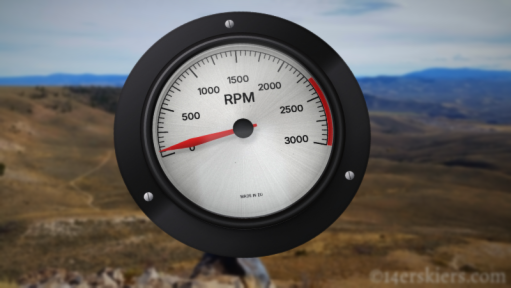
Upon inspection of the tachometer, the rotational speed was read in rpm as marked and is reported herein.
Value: 50 rpm
